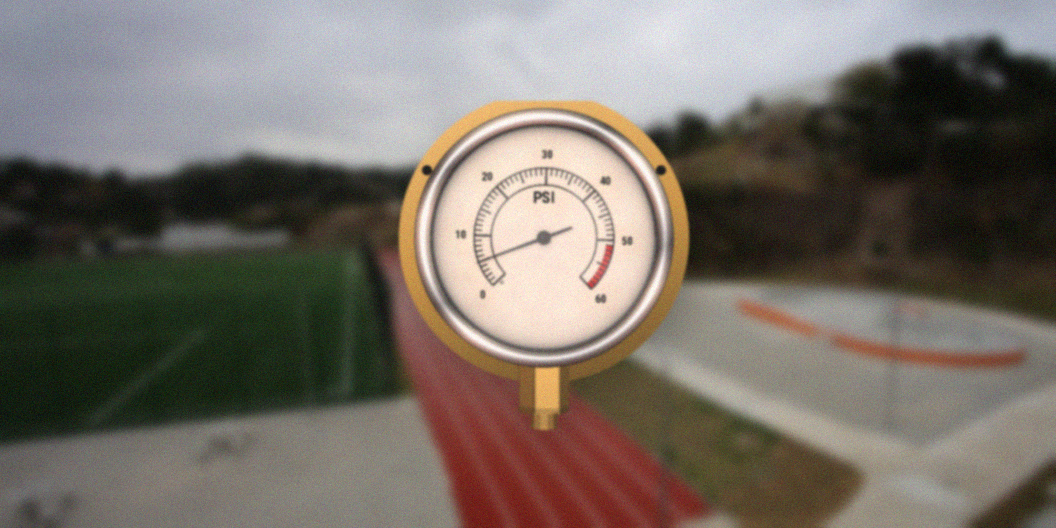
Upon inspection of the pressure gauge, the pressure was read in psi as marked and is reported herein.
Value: 5 psi
